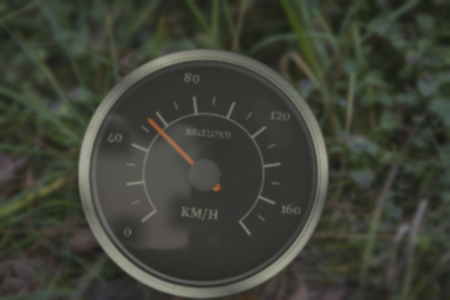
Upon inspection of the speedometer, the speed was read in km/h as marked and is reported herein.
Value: 55 km/h
